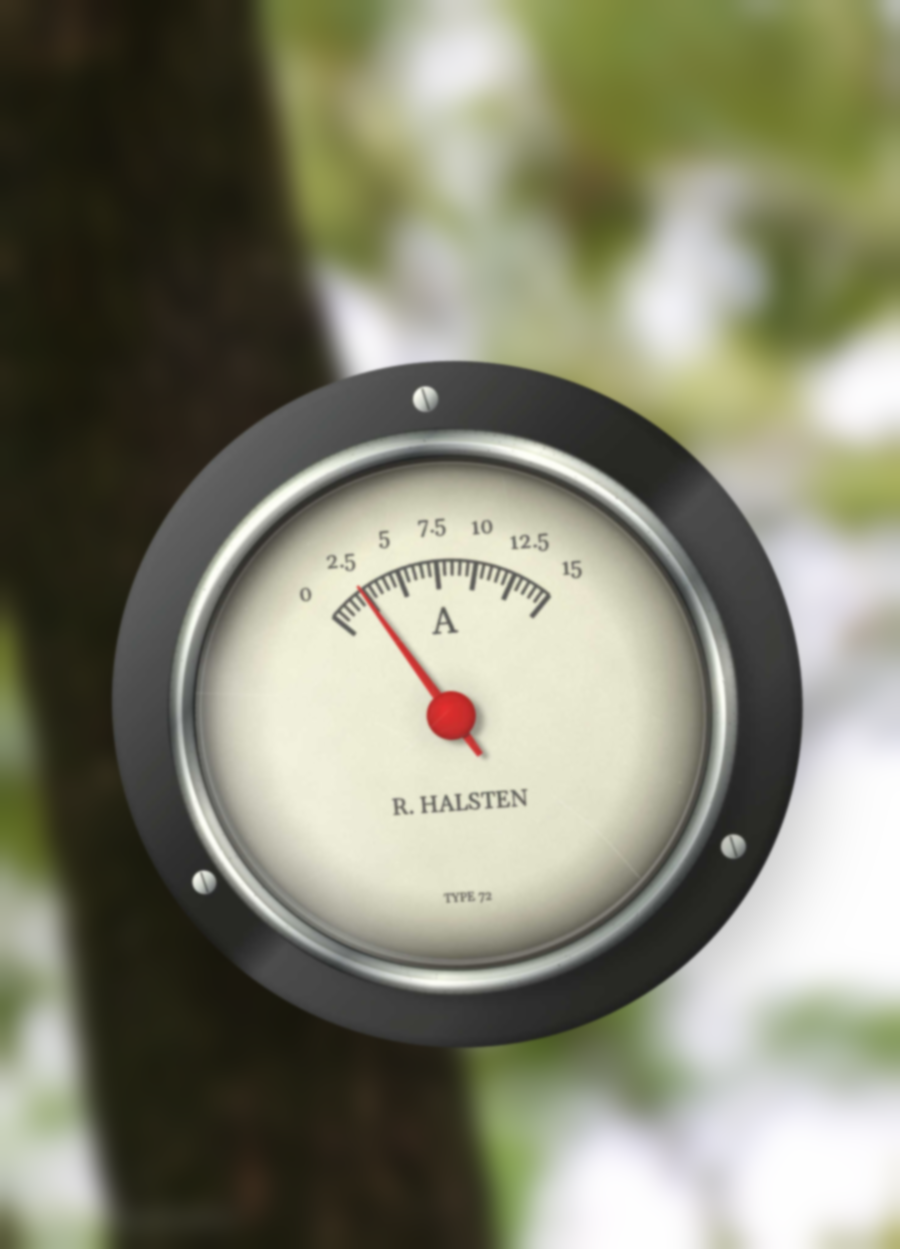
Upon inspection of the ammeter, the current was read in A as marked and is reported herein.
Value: 2.5 A
